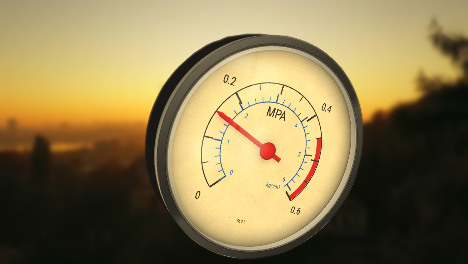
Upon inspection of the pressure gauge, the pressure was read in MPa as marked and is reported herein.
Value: 0.15 MPa
